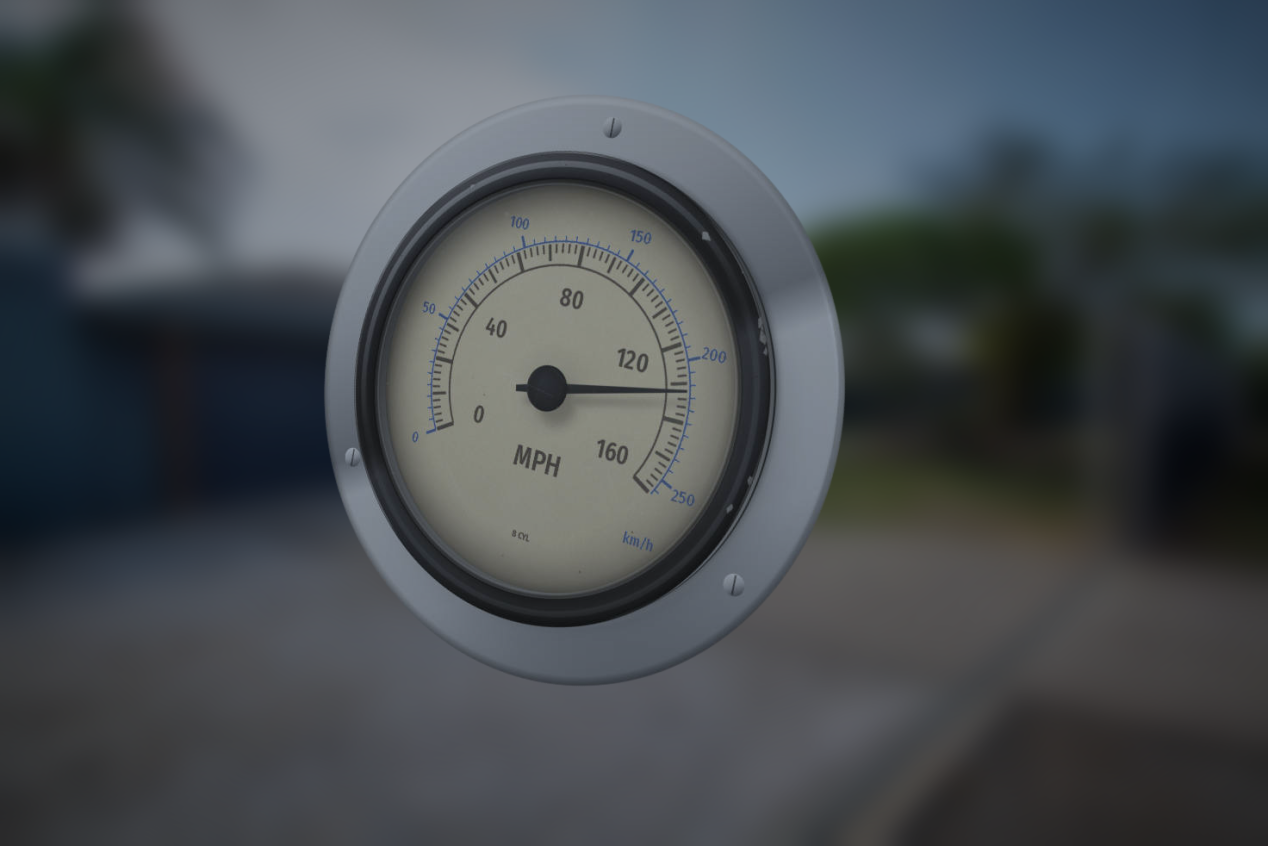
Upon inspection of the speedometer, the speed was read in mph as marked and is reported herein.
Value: 132 mph
